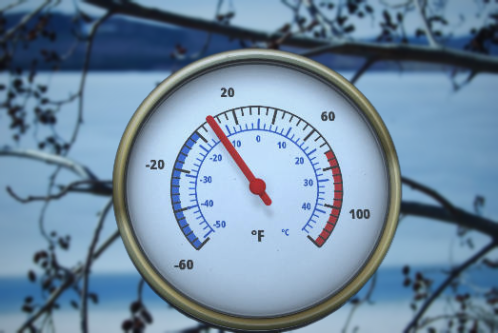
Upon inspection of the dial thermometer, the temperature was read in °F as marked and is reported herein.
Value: 8 °F
